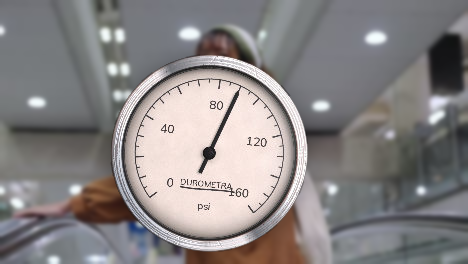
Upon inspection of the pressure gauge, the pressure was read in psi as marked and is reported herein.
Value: 90 psi
